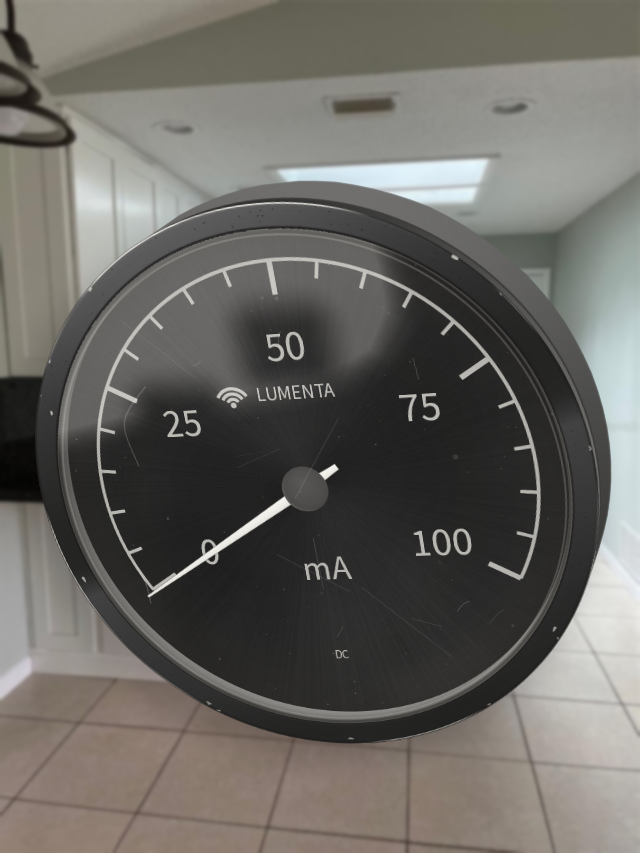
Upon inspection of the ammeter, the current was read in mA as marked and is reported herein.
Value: 0 mA
